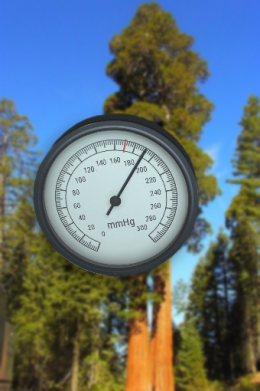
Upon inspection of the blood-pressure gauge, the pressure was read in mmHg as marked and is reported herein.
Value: 190 mmHg
